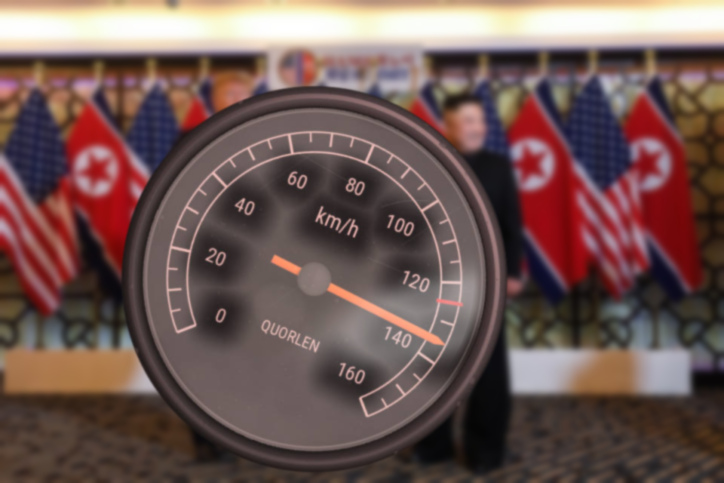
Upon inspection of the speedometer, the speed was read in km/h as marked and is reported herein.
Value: 135 km/h
